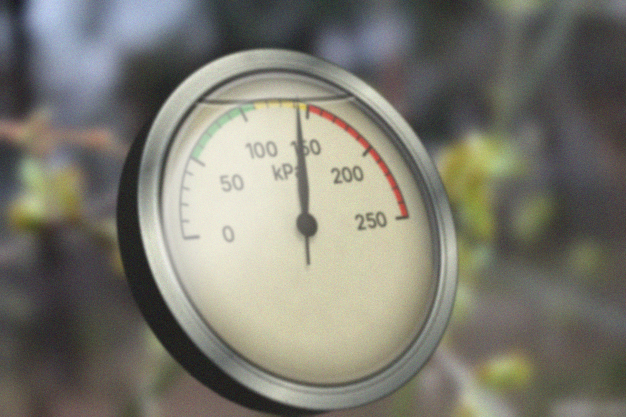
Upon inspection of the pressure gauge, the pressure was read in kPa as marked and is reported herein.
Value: 140 kPa
